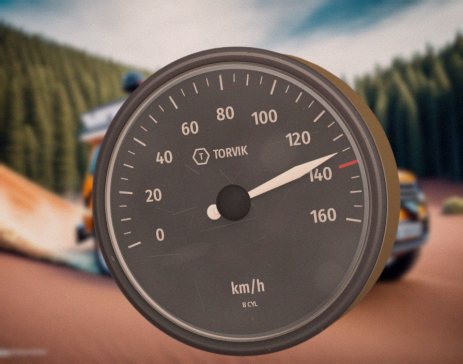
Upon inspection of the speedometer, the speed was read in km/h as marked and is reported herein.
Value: 135 km/h
